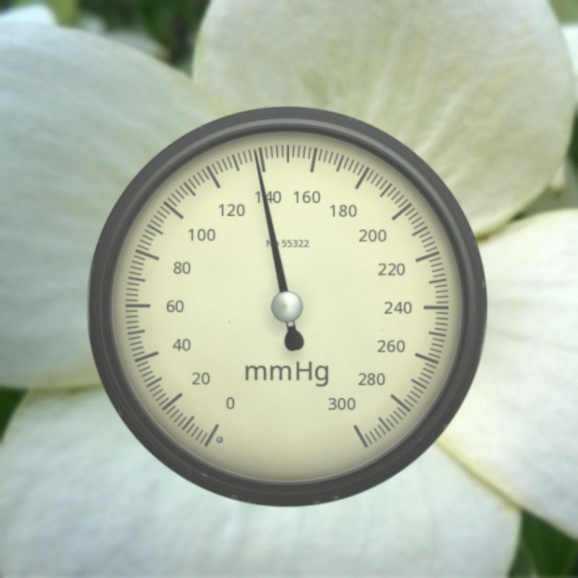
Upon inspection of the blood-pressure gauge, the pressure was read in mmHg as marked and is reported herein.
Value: 138 mmHg
